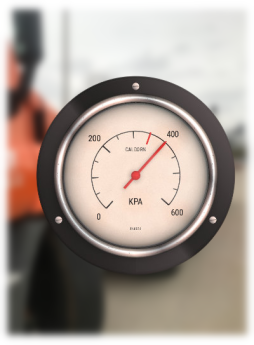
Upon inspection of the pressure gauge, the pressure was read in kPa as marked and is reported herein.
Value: 400 kPa
